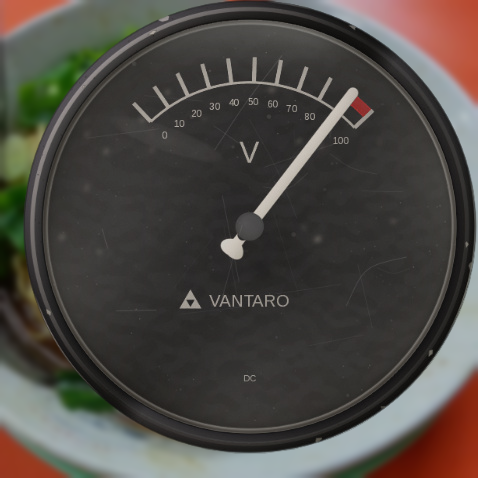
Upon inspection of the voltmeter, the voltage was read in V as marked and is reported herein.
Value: 90 V
